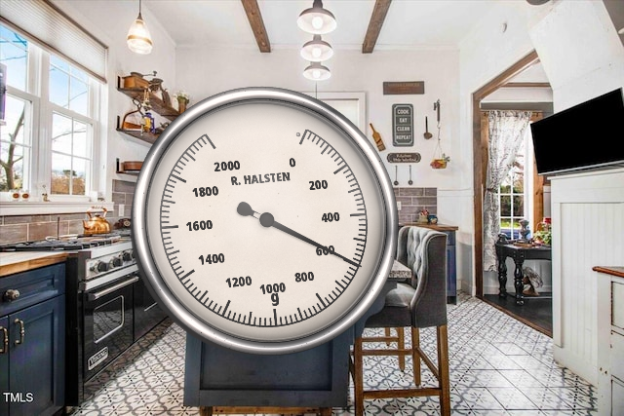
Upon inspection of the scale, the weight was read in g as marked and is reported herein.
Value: 600 g
